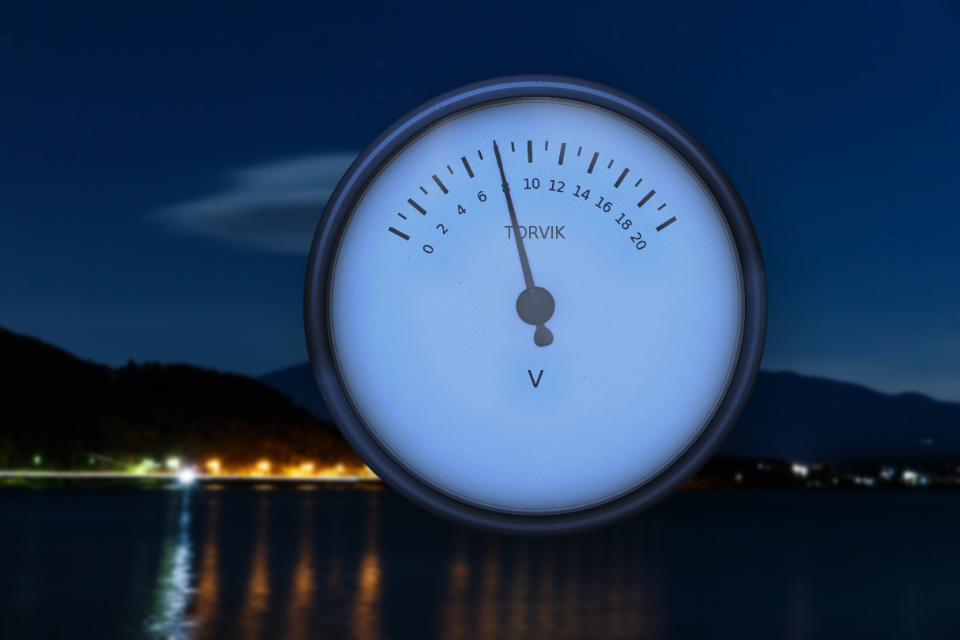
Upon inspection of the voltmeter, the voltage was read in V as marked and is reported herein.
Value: 8 V
